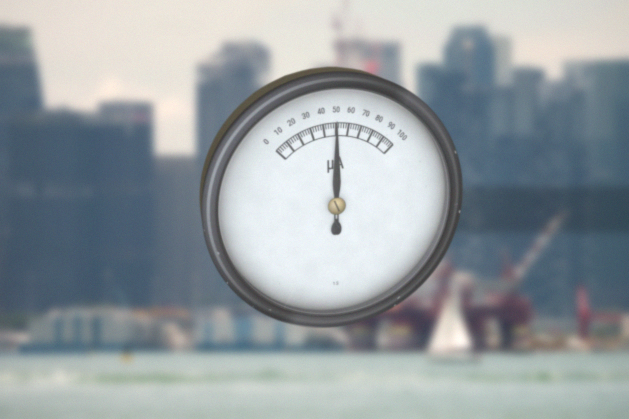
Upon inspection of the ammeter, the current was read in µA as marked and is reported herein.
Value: 50 µA
